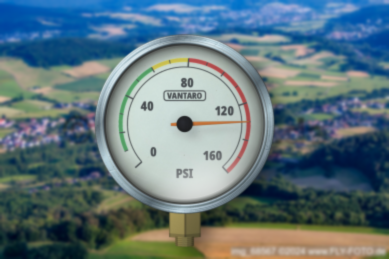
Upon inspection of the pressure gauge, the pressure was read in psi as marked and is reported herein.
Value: 130 psi
